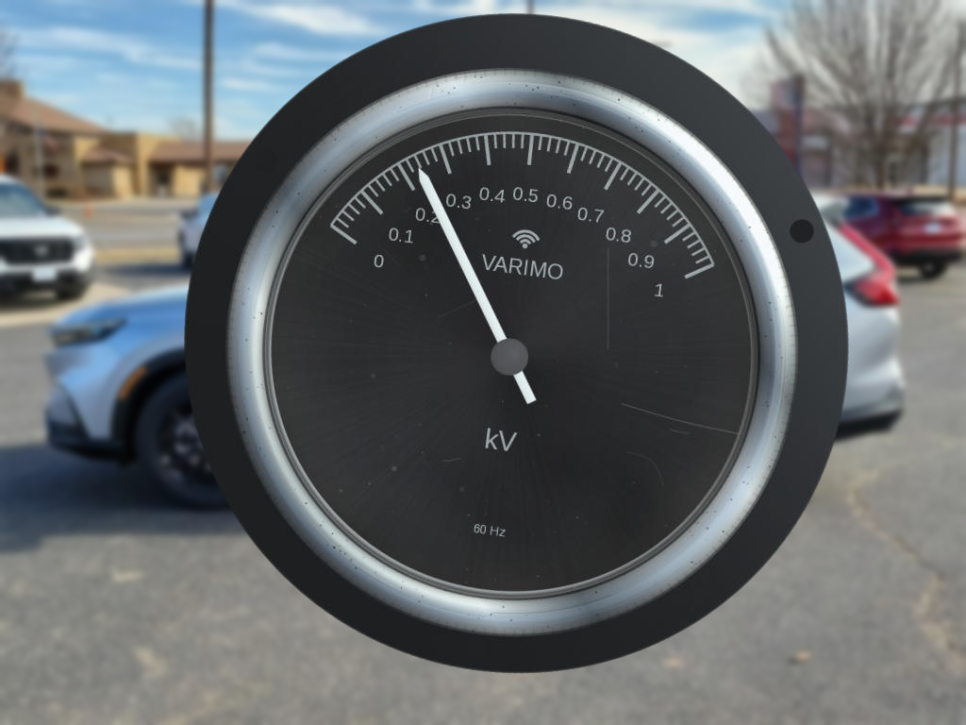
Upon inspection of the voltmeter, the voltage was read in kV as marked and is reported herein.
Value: 0.24 kV
